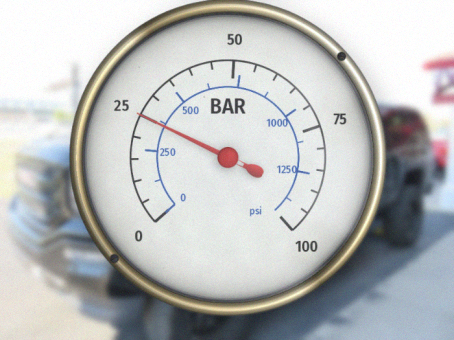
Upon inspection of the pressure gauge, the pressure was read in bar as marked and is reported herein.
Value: 25 bar
